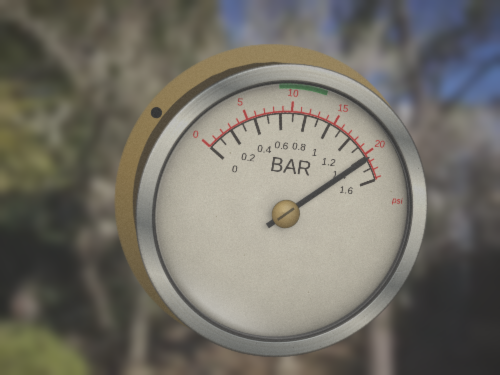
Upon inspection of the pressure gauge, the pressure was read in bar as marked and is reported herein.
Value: 1.4 bar
